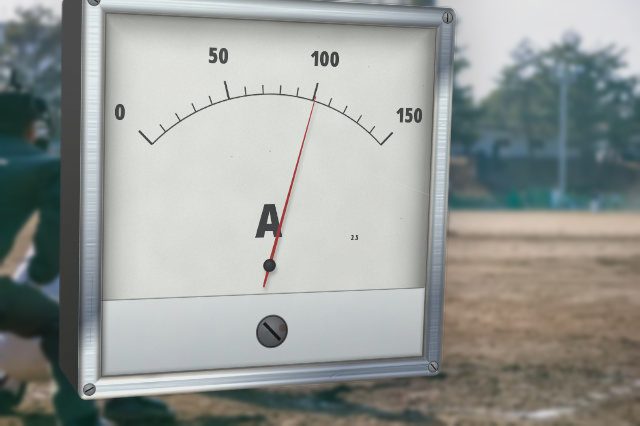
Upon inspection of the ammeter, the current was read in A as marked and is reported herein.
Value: 100 A
